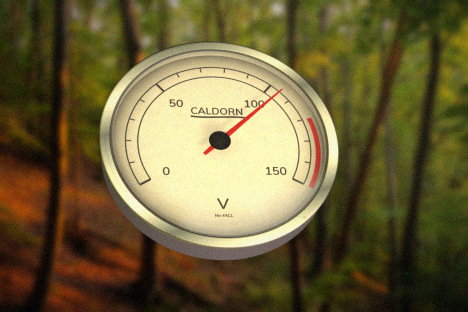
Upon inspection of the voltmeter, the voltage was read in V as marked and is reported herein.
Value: 105 V
